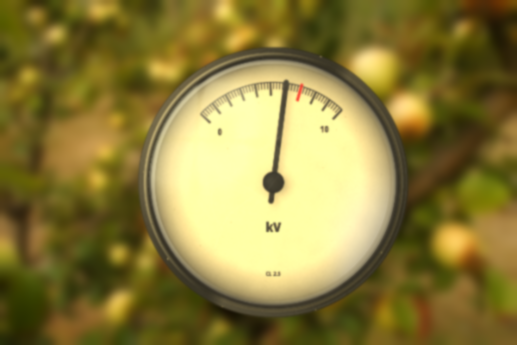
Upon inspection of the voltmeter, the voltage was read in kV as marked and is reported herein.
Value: 6 kV
